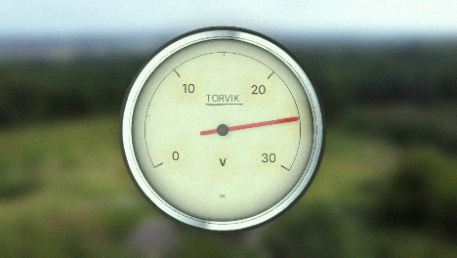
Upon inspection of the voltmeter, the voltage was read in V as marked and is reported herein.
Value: 25 V
